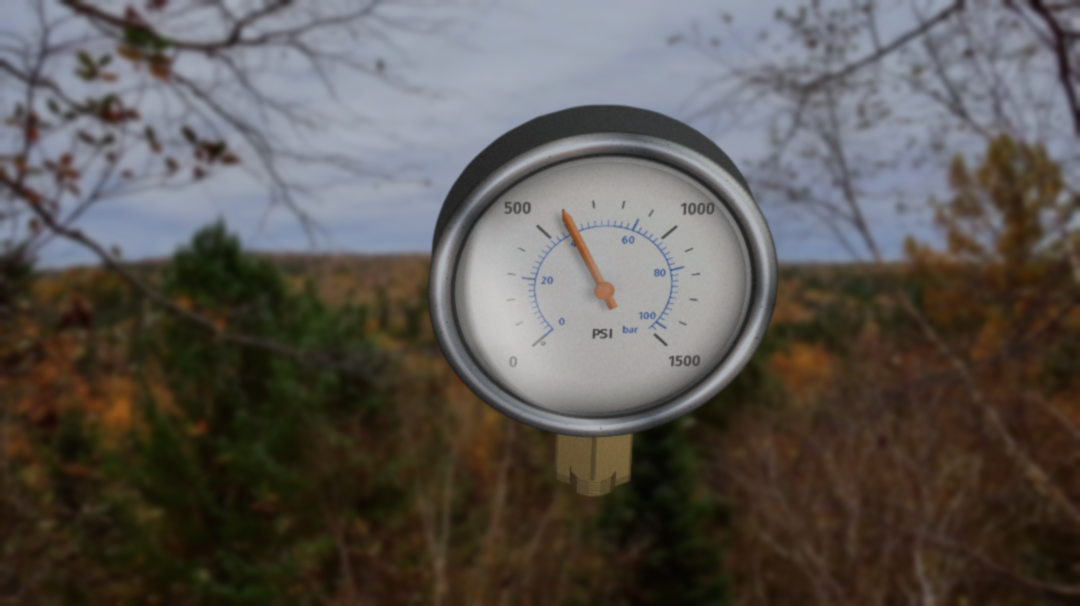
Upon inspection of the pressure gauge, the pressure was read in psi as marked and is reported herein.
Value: 600 psi
